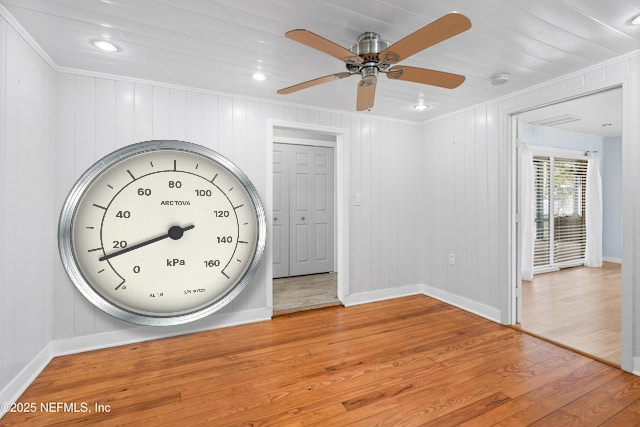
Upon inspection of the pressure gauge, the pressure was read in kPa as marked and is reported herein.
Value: 15 kPa
